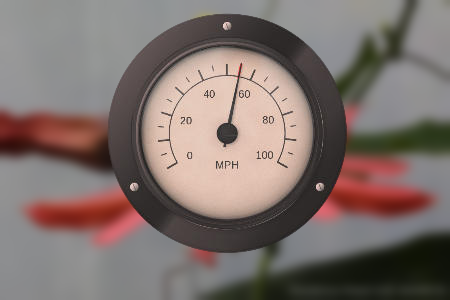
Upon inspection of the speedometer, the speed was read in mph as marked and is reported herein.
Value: 55 mph
